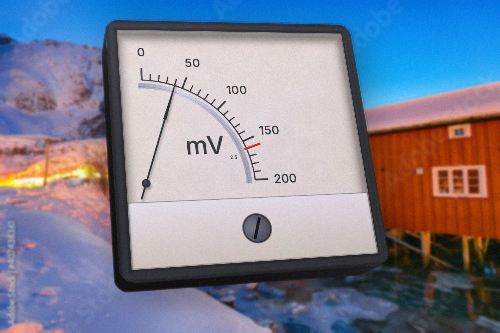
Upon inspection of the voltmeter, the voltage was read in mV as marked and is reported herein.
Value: 40 mV
